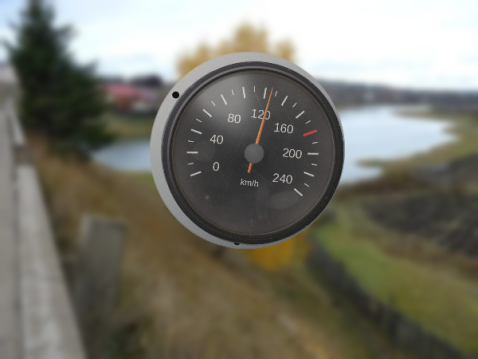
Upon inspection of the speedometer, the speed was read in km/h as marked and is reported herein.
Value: 125 km/h
